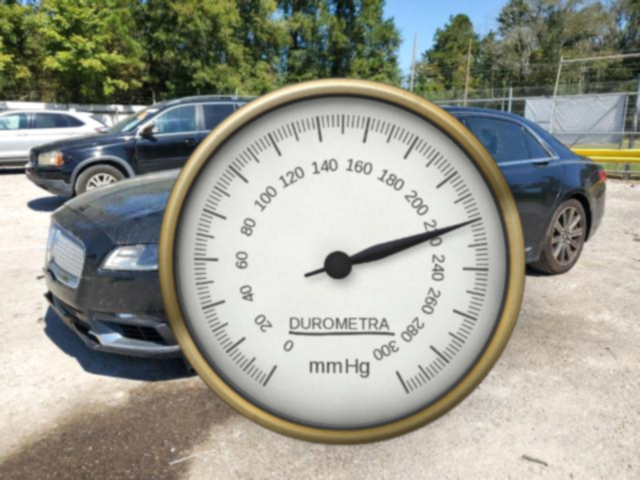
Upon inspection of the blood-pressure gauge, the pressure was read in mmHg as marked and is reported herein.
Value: 220 mmHg
